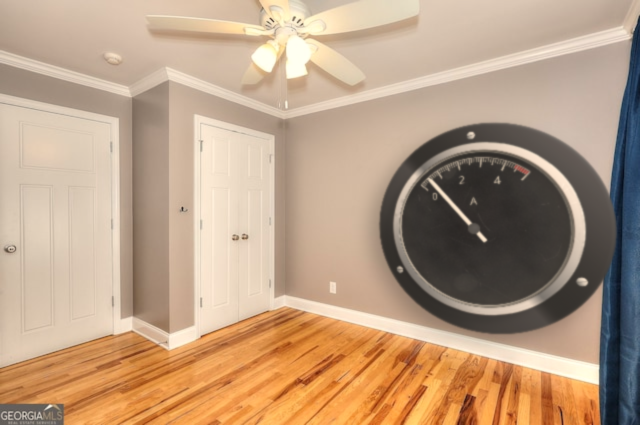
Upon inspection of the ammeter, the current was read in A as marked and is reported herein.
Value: 0.5 A
